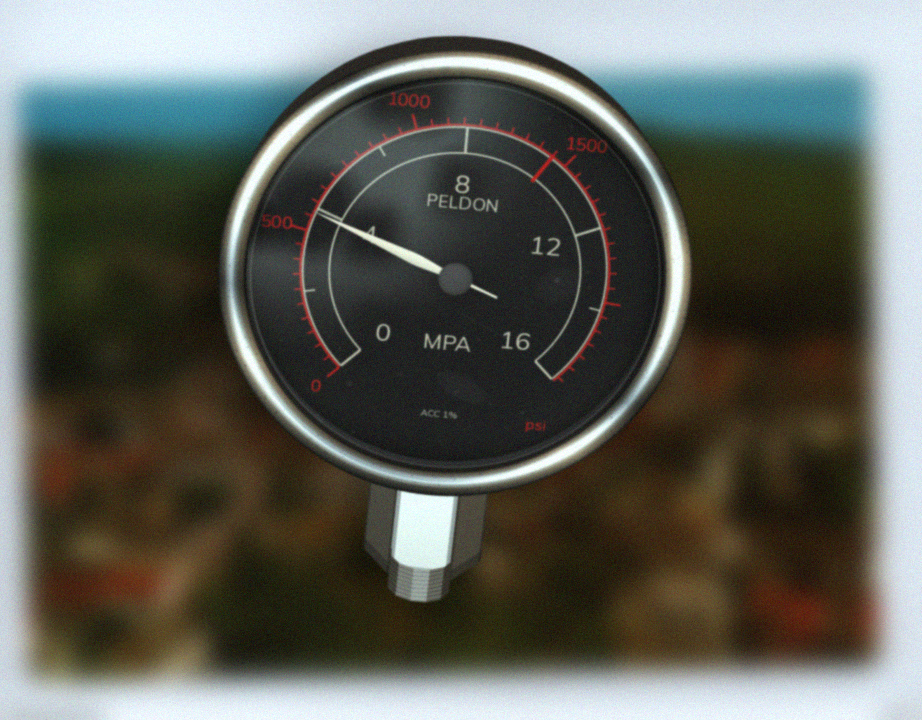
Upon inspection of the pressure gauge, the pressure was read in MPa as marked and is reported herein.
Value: 4 MPa
